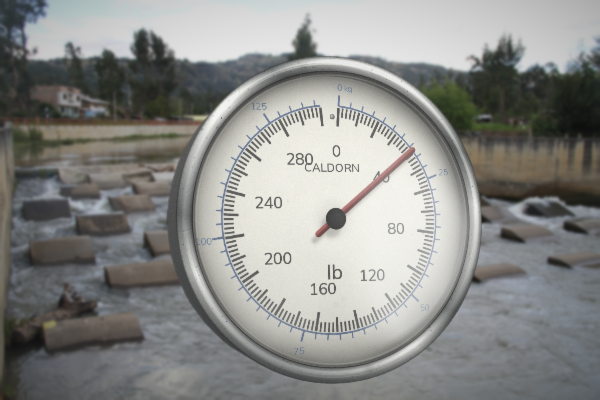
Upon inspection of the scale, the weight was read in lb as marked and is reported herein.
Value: 40 lb
